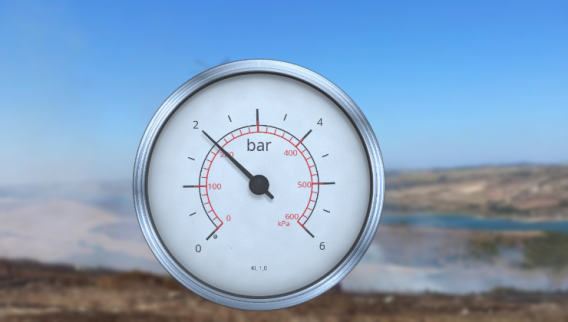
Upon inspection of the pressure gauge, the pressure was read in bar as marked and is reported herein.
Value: 2 bar
